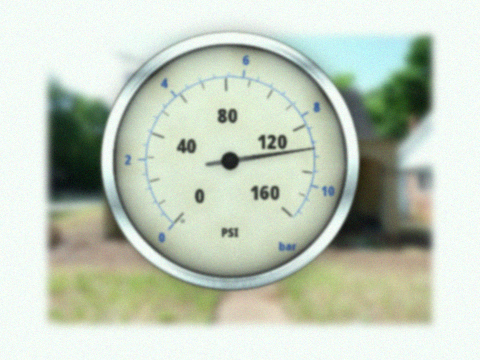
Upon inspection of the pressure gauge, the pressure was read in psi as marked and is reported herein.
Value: 130 psi
